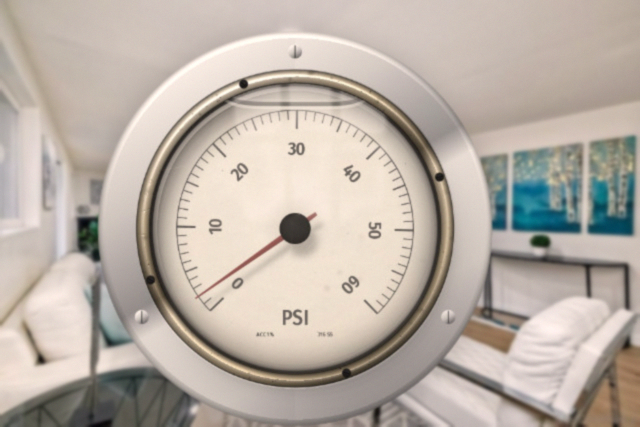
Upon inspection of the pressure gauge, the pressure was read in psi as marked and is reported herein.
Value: 2 psi
